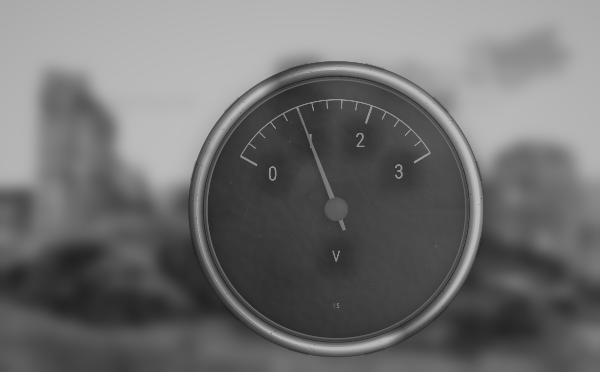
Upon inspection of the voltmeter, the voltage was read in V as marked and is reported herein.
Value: 1 V
